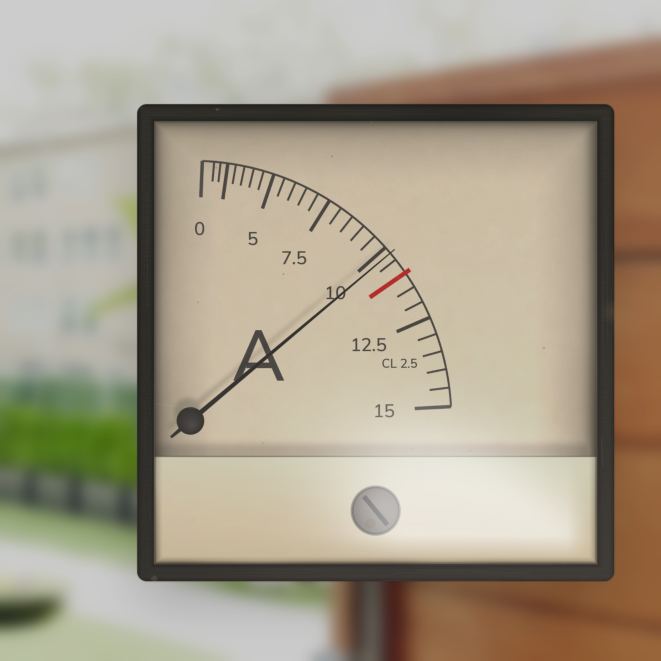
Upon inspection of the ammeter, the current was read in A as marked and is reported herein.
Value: 10.25 A
